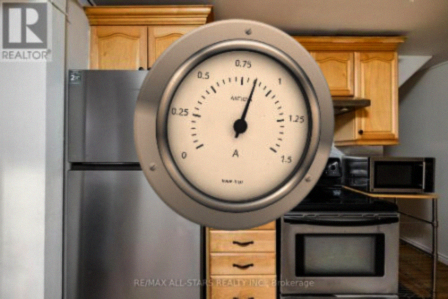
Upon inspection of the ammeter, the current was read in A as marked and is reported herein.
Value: 0.85 A
